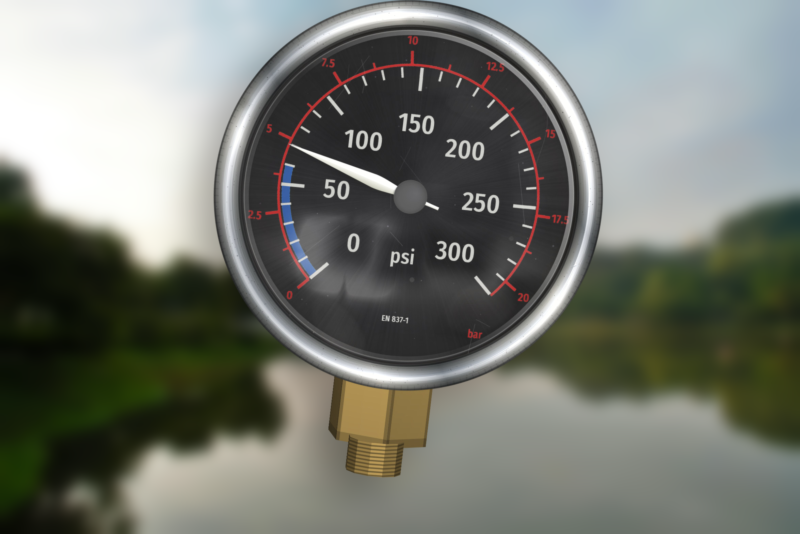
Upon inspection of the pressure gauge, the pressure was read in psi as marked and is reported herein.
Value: 70 psi
